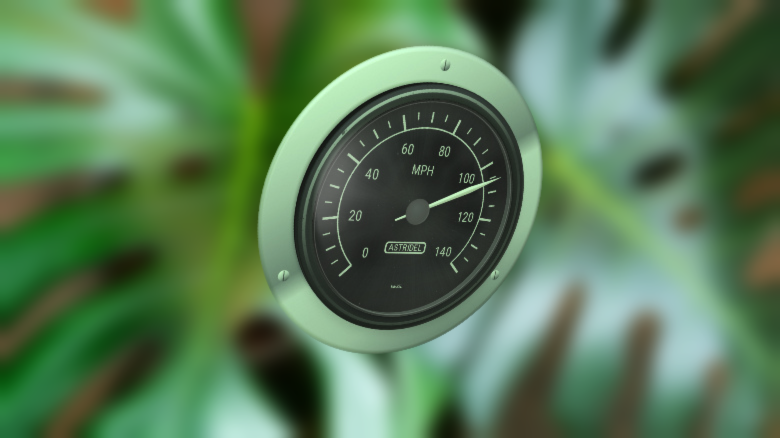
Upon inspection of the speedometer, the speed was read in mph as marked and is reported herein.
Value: 105 mph
